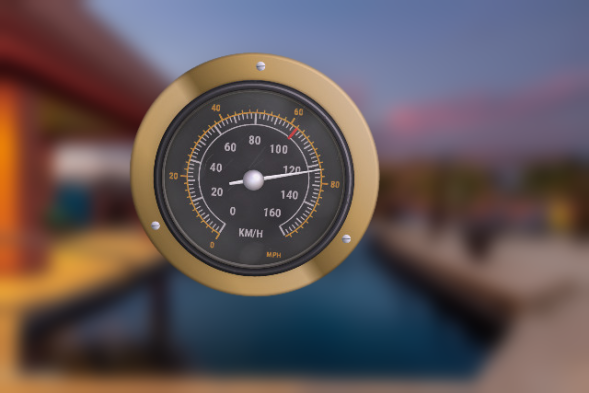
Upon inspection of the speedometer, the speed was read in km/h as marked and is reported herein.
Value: 122 km/h
